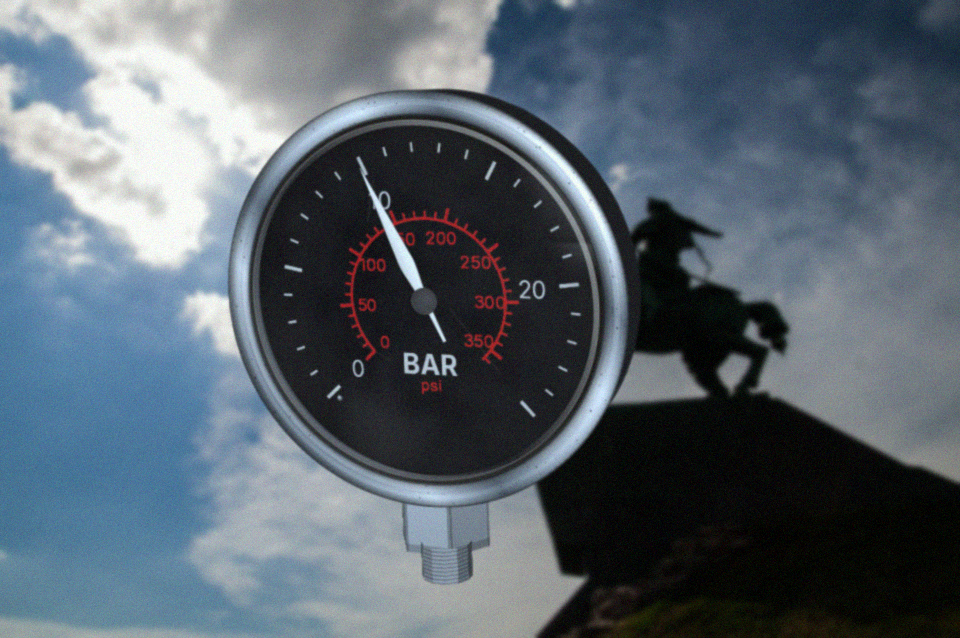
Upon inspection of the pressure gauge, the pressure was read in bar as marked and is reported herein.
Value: 10 bar
